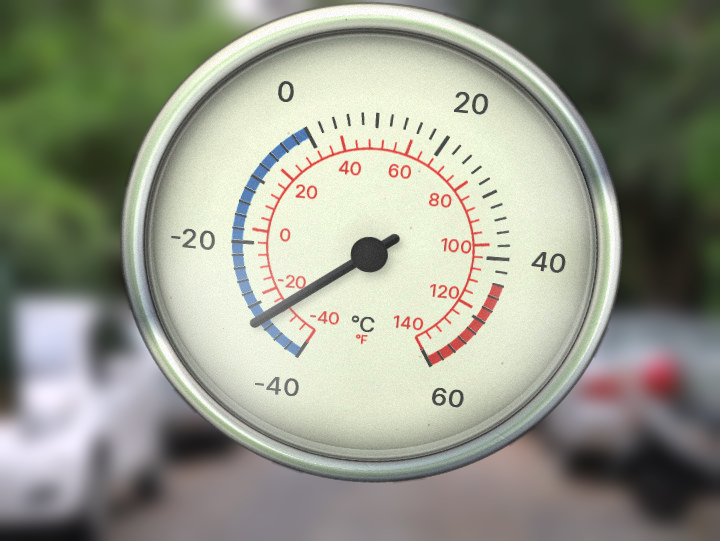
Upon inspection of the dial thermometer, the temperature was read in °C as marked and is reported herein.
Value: -32 °C
